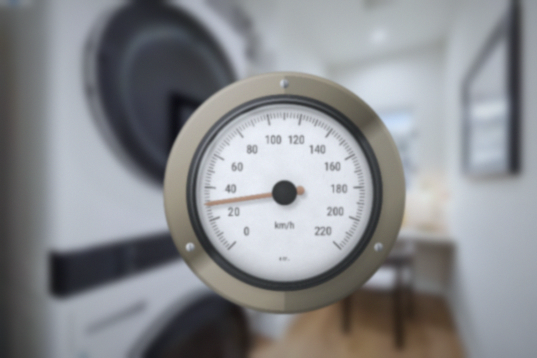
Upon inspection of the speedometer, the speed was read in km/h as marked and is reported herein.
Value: 30 km/h
